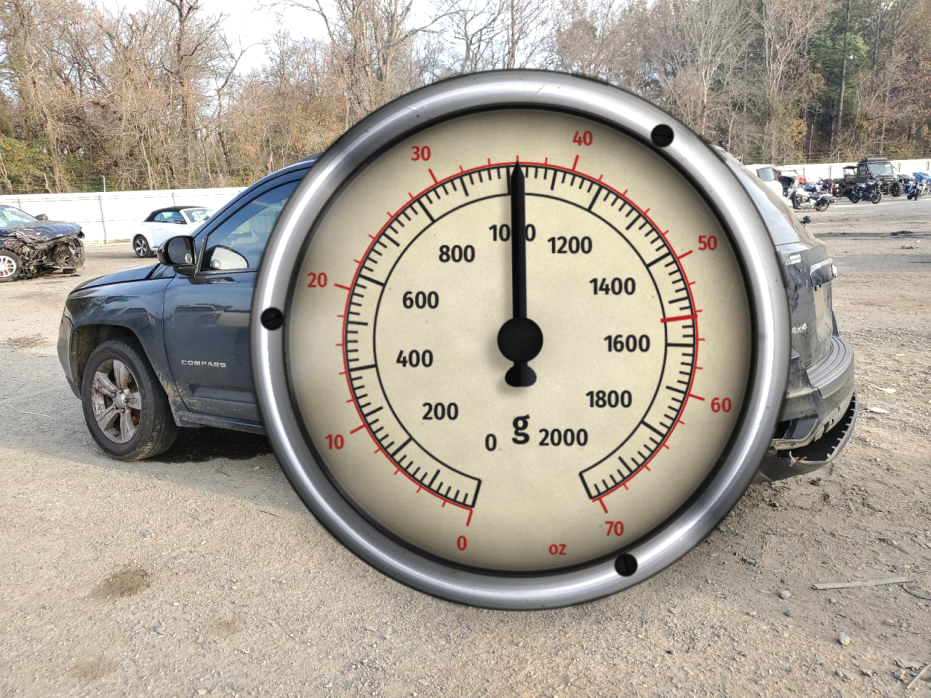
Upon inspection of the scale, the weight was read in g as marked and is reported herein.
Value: 1020 g
